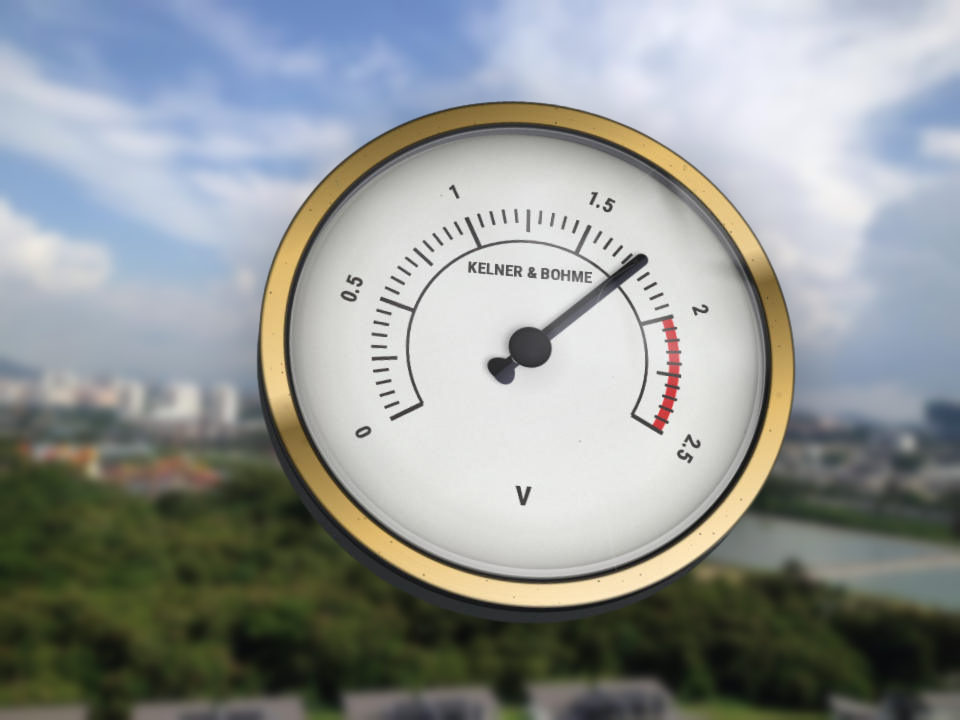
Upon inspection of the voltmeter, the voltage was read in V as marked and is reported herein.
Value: 1.75 V
